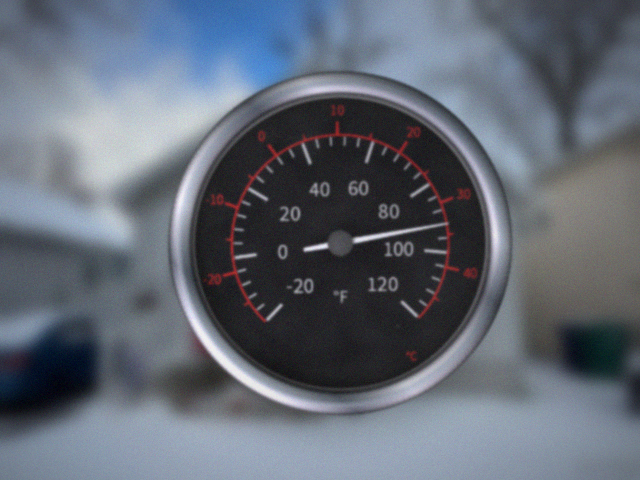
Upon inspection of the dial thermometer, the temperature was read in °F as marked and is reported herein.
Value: 92 °F
